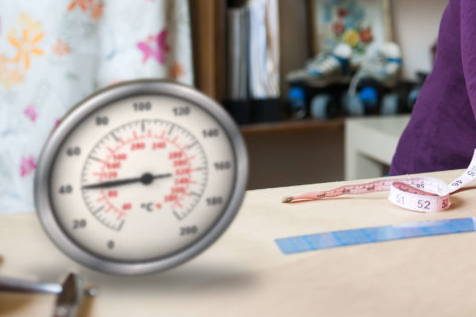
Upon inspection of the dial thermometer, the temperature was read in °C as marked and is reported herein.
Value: 40 °C
